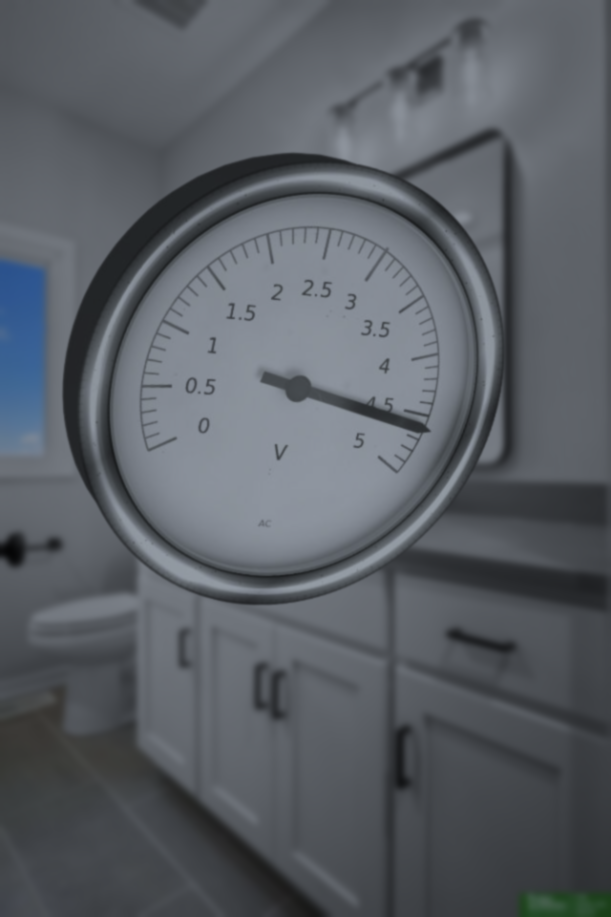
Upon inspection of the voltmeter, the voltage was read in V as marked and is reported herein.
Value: 4.6 V
